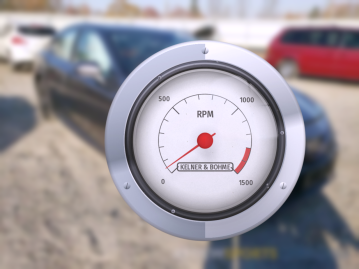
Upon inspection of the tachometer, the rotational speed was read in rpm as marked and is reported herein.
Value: 50 rpm
